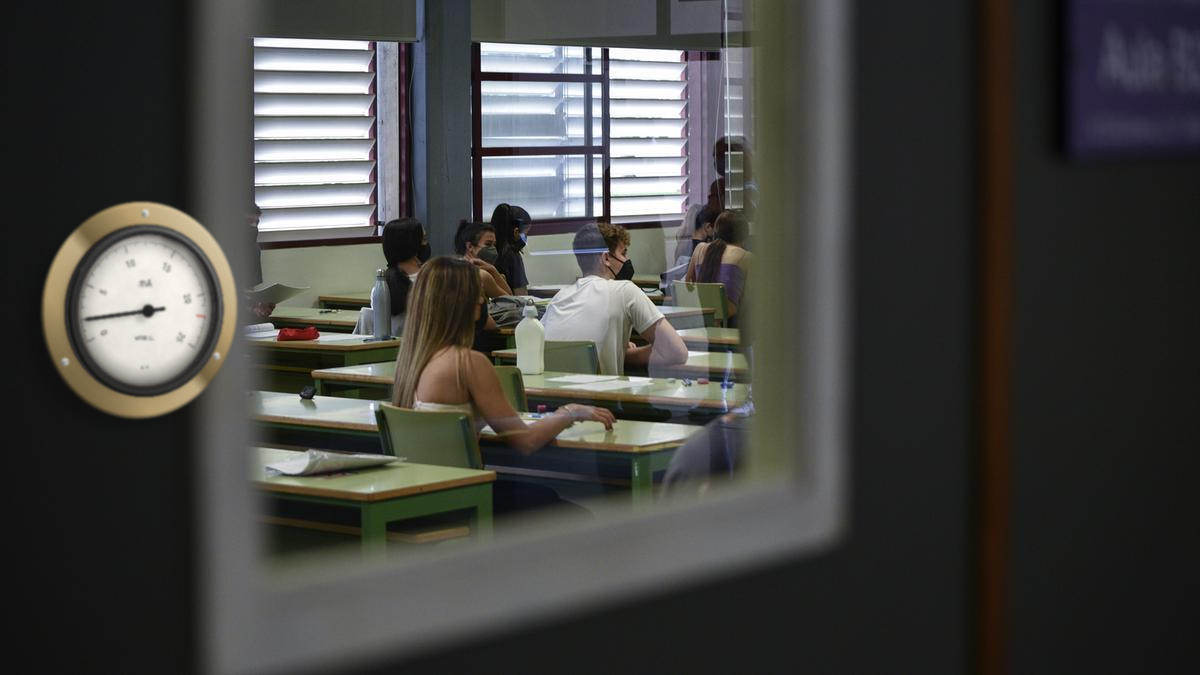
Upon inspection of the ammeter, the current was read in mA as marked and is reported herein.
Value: 2 mA
